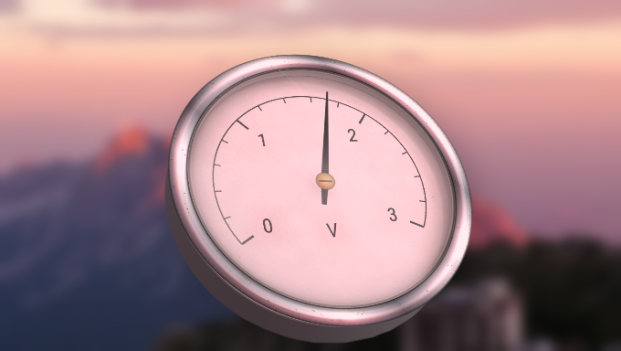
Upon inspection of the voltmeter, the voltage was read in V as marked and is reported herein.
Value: 1.7 V
